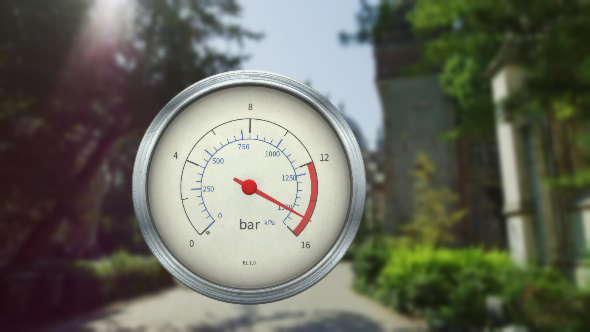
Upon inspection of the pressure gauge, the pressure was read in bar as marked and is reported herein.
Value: 15 bar
